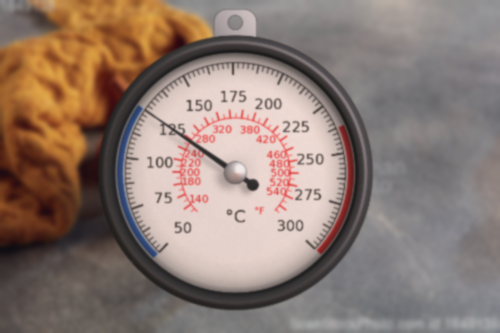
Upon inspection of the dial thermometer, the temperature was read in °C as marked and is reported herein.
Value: 125 °C
